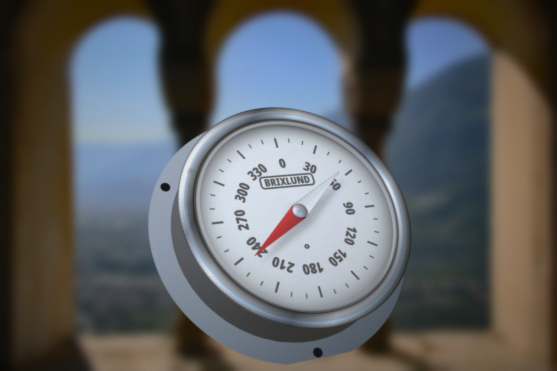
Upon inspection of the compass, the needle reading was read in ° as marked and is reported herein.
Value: 235 °
